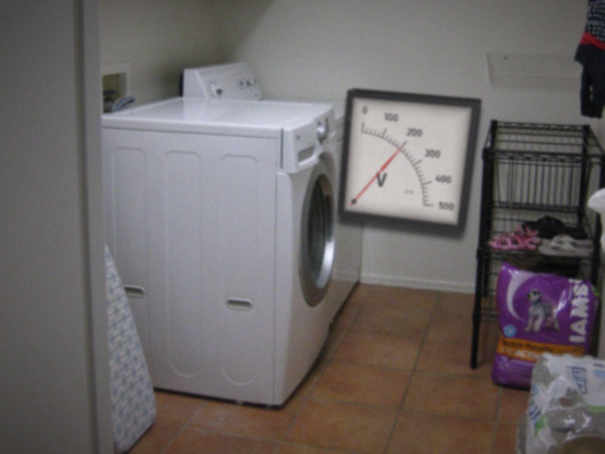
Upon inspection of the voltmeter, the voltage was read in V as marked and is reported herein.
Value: 200 V
